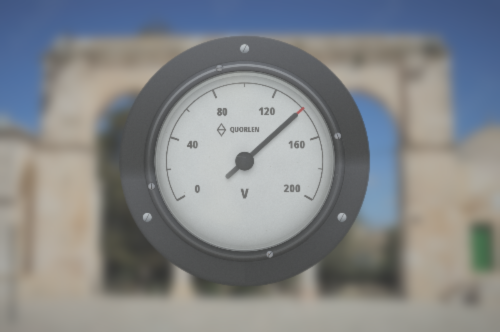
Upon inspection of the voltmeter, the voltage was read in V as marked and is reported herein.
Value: 140 V
